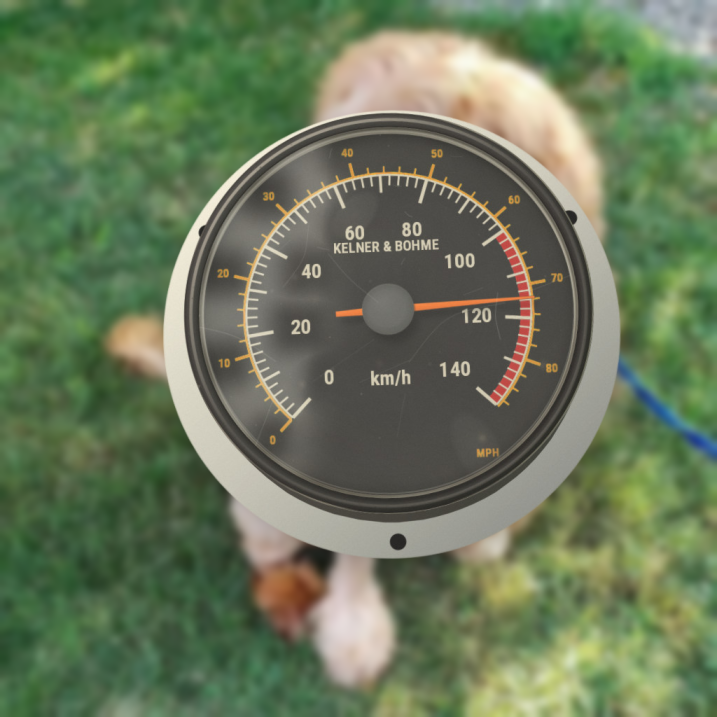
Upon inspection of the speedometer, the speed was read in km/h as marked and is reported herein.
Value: 116 km/h
